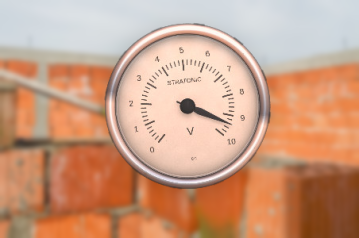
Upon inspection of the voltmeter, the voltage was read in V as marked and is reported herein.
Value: 9.4 V
